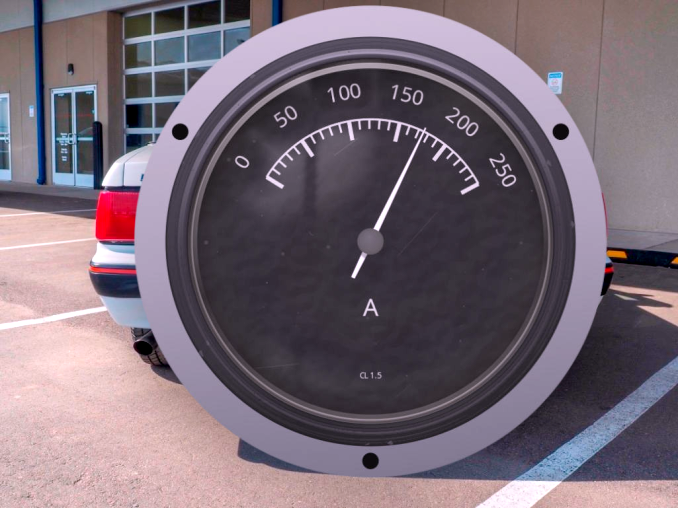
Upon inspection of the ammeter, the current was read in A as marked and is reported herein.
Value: 175 A
